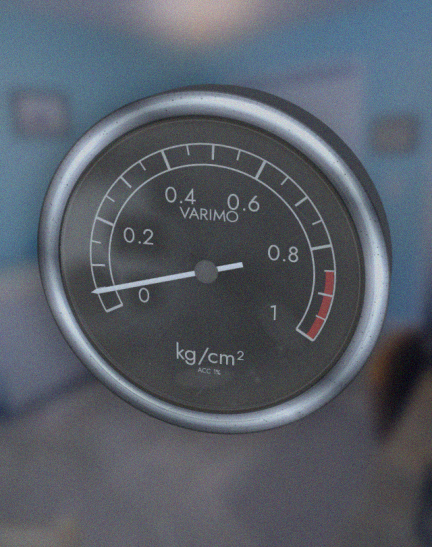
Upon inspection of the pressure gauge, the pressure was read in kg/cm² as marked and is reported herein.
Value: 0.05 kg/cm²
